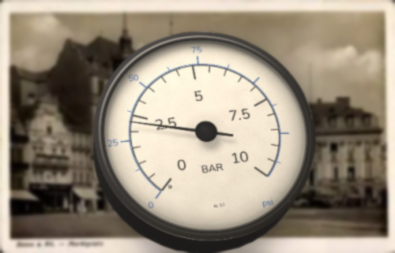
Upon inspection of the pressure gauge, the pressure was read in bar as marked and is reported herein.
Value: 2.25 bar
